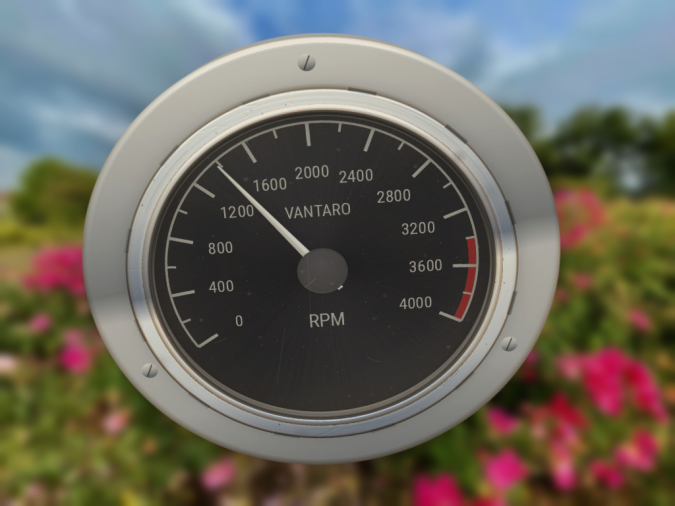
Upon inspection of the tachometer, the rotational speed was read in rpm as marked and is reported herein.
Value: 1400 rpm
